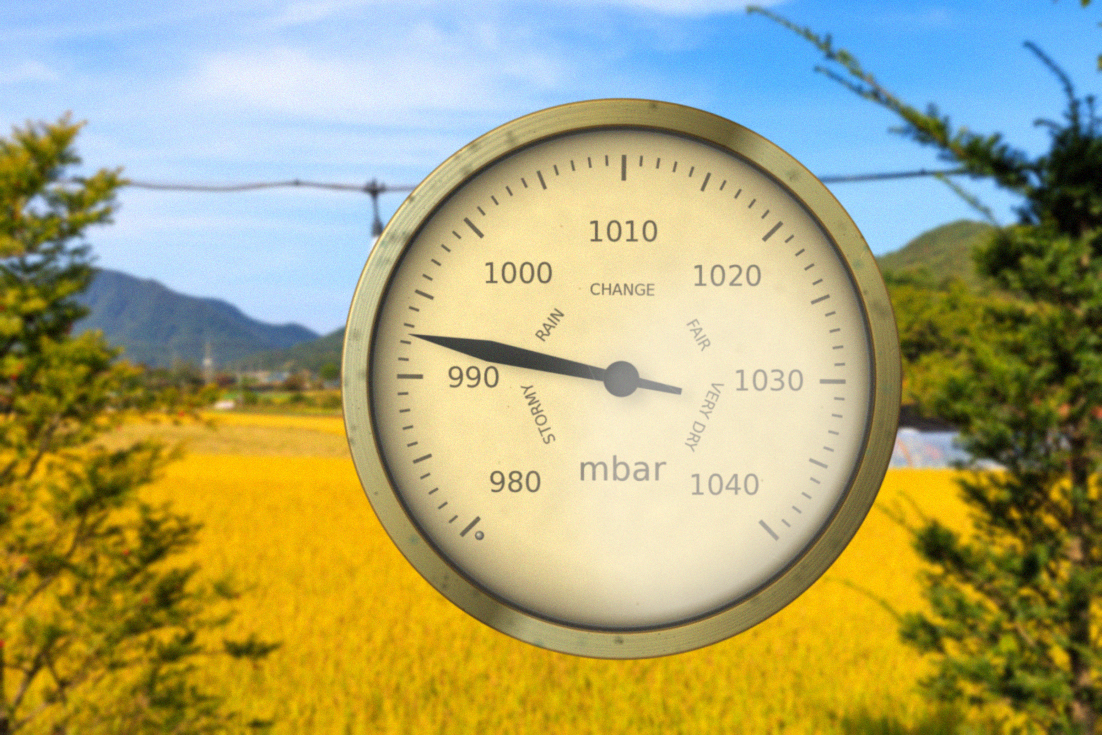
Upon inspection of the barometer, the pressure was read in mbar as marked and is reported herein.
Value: 992.5 mbar
